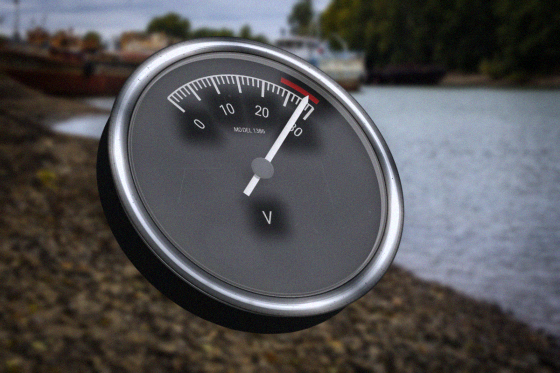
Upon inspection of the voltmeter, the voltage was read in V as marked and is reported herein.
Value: 28 V
